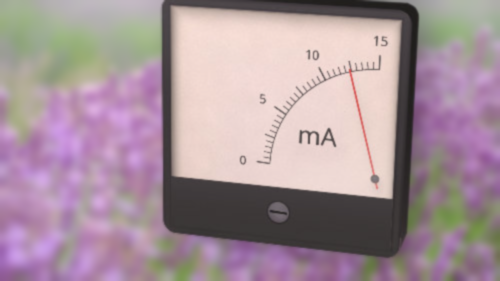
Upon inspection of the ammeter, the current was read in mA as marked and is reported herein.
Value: 12.5 mA
